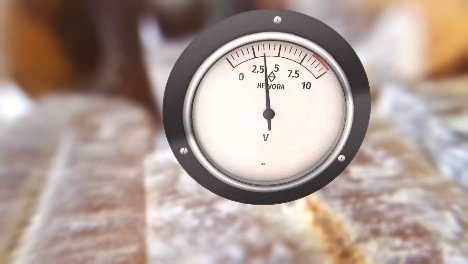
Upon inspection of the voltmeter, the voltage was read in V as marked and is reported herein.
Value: 3.5 V
